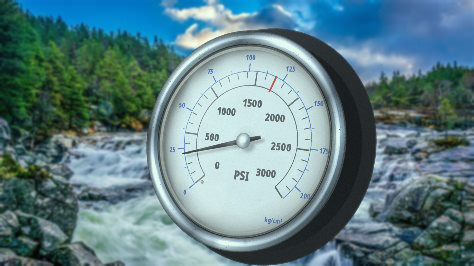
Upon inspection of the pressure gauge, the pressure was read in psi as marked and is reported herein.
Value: 300 psi
